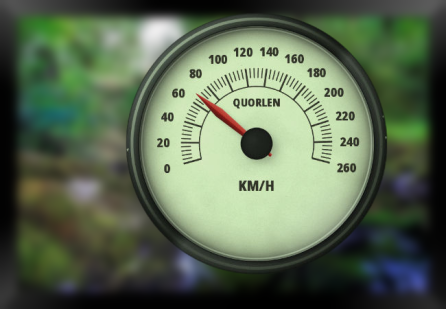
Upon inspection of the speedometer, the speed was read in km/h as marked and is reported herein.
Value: 68 km/h
